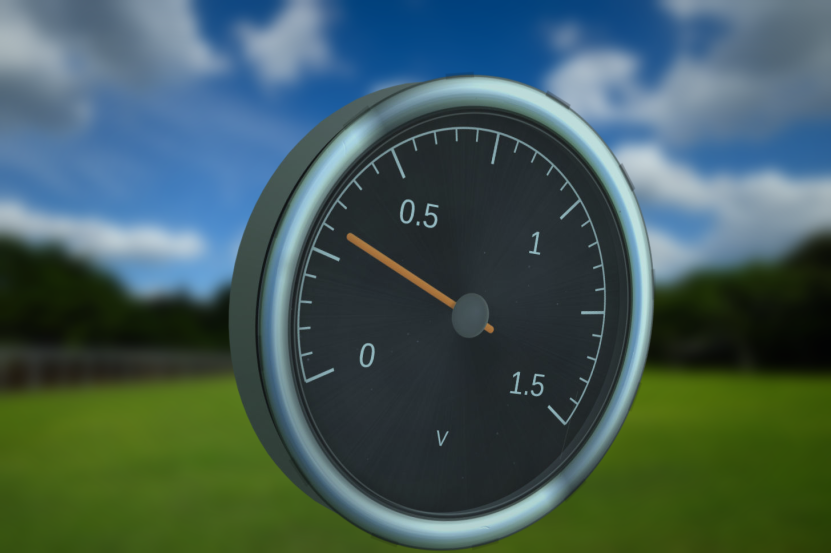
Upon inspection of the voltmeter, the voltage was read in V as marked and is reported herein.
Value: 0.3 V
